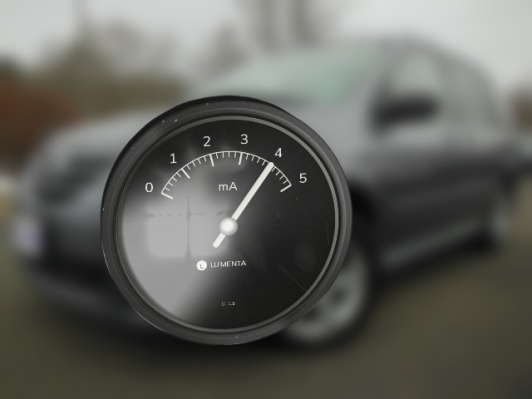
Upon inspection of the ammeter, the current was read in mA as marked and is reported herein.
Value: 4 mA
